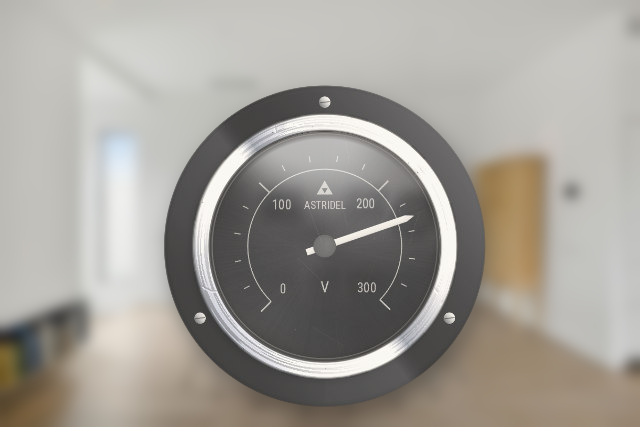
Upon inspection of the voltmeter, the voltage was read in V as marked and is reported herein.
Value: 230 V
